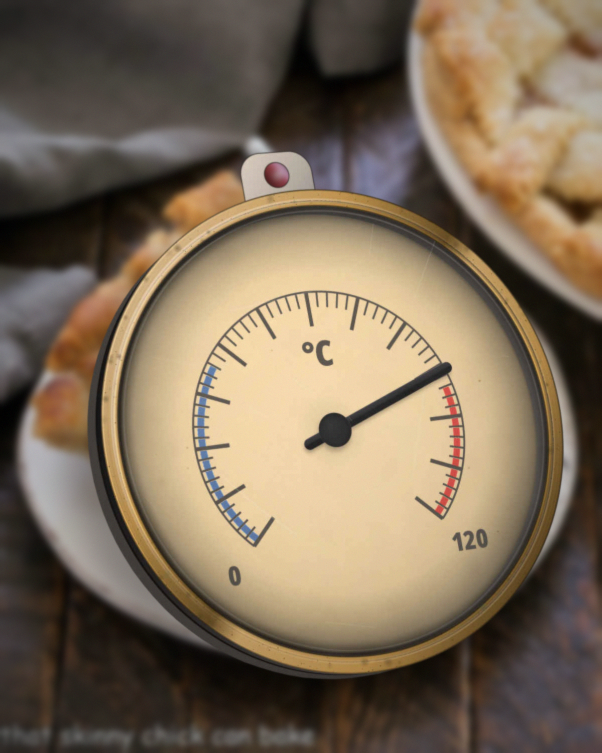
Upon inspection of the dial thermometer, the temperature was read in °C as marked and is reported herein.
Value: 91 °C
